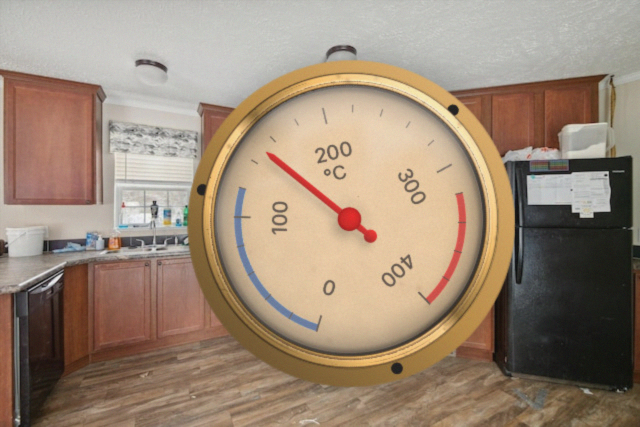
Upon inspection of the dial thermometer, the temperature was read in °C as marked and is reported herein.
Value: 150 °C
